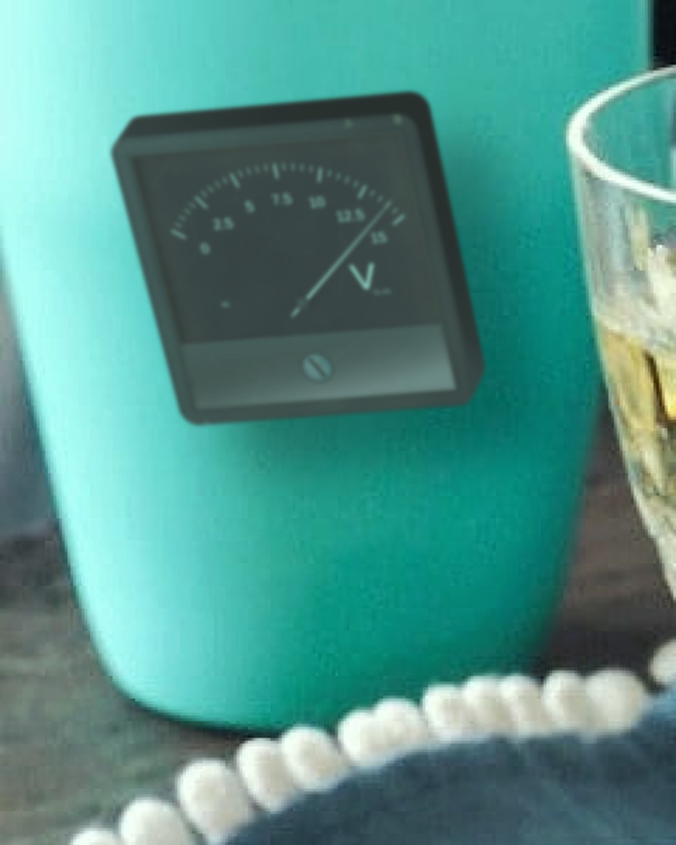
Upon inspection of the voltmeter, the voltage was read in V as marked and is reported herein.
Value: 14 V
